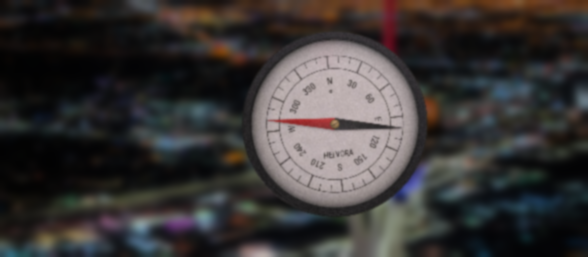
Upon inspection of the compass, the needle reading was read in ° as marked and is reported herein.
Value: 280 °
